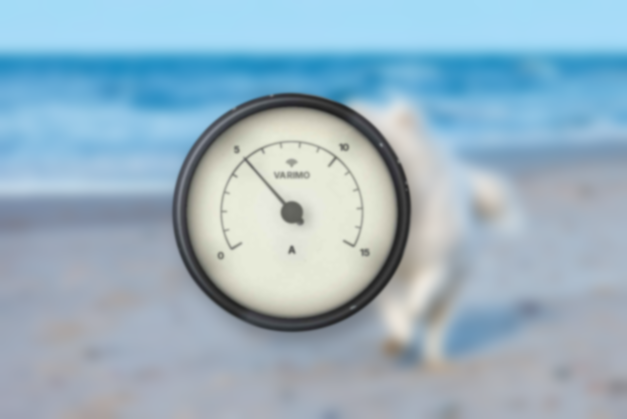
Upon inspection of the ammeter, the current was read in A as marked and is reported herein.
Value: 5 A
